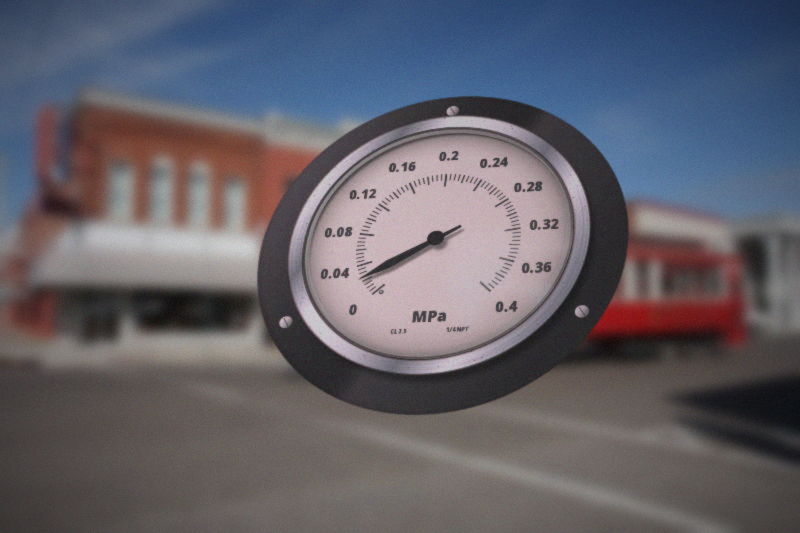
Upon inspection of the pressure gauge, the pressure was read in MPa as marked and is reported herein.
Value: 0.02 MPa
